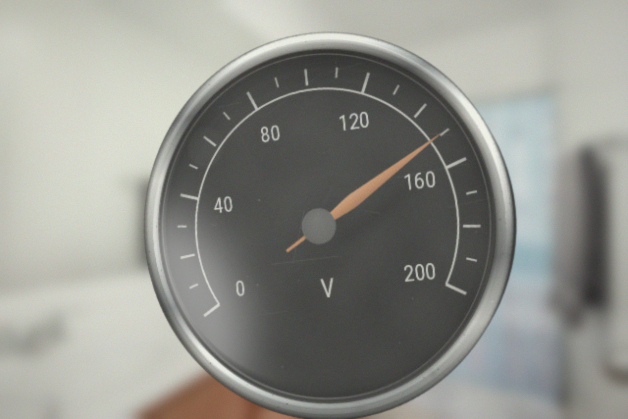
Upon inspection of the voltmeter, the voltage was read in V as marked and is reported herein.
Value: 150 V
